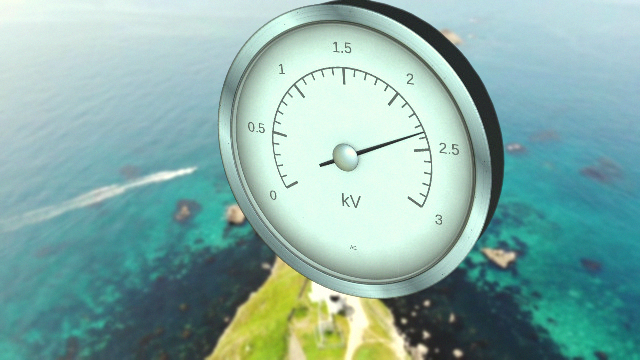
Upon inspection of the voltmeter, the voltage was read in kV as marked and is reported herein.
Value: 2.35 kV
